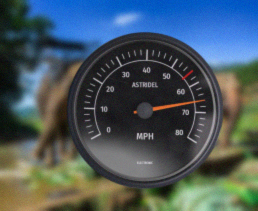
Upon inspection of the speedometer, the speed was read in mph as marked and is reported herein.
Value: 66 mph
